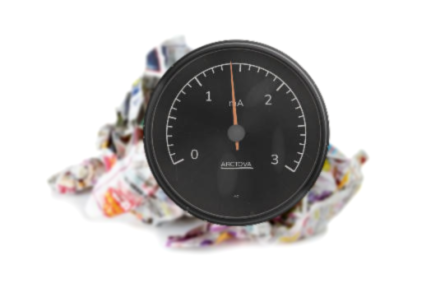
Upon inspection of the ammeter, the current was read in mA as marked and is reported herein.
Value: 1.4 mA
